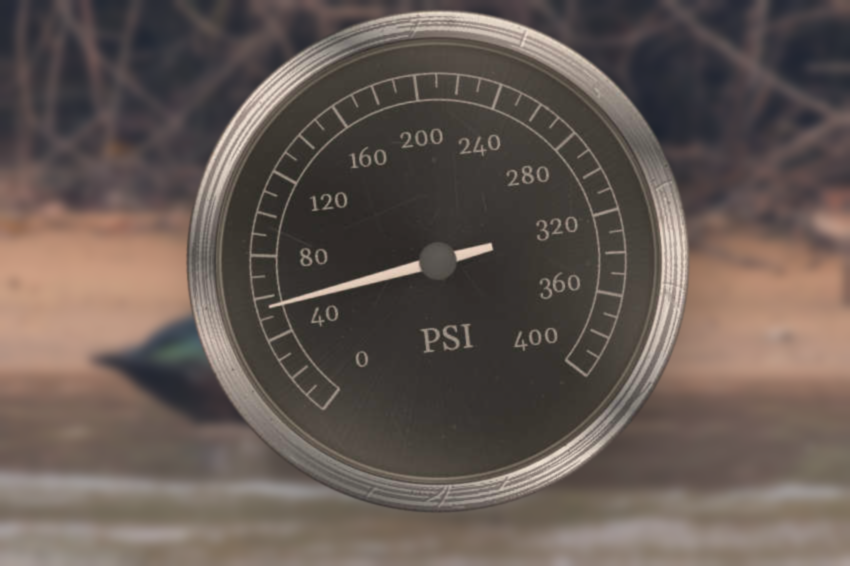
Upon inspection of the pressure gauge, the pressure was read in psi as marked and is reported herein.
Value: 55 psi
